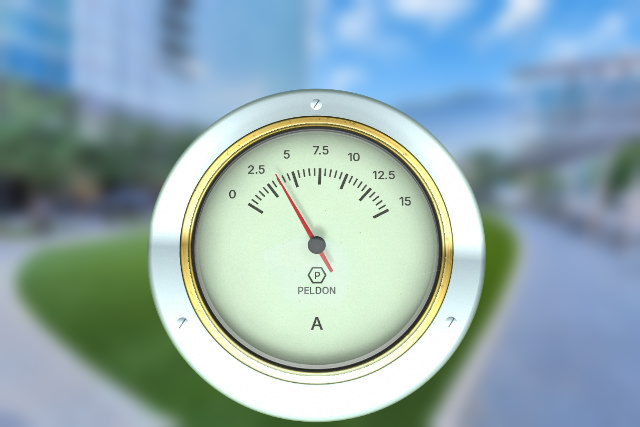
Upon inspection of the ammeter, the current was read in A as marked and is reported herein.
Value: 3.5 A
